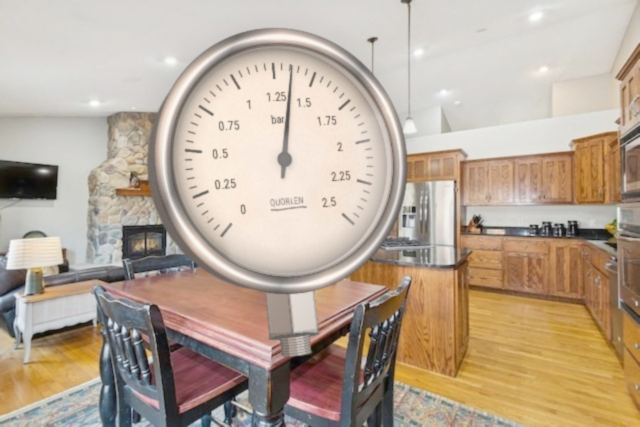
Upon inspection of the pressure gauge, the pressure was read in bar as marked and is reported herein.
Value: 1.35 bar
